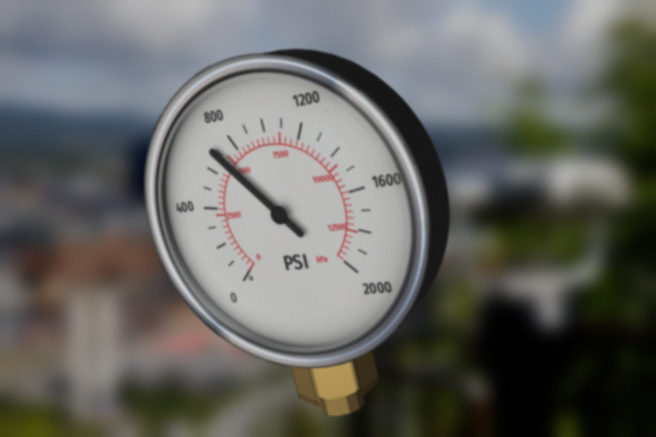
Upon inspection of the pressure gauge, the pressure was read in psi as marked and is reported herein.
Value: 700 psi
